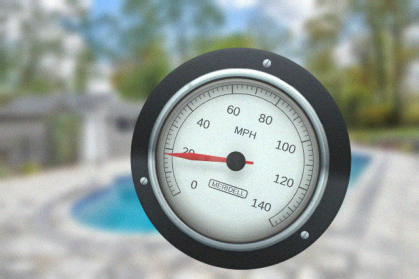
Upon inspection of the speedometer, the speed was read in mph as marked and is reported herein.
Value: 18 mph
